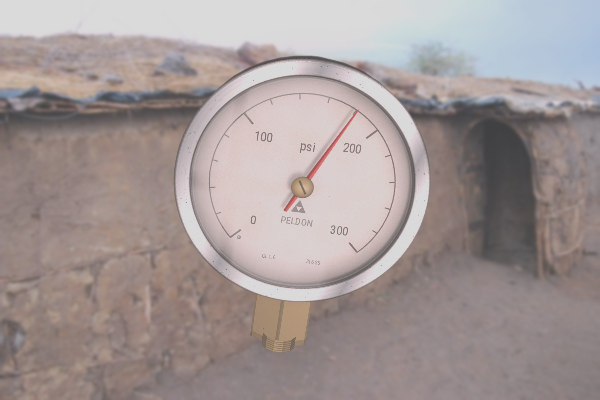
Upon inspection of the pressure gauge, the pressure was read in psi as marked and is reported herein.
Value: 180 psi
